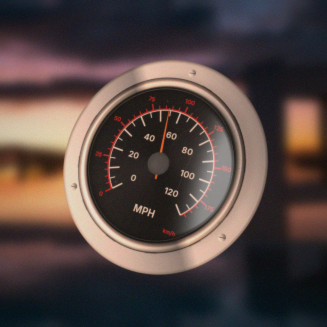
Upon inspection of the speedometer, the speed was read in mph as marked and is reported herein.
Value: 55 mph
